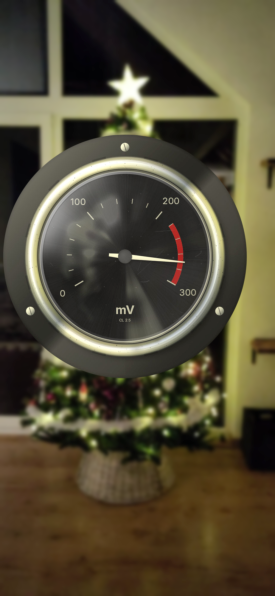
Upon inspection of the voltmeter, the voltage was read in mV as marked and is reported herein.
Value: 270 mV
